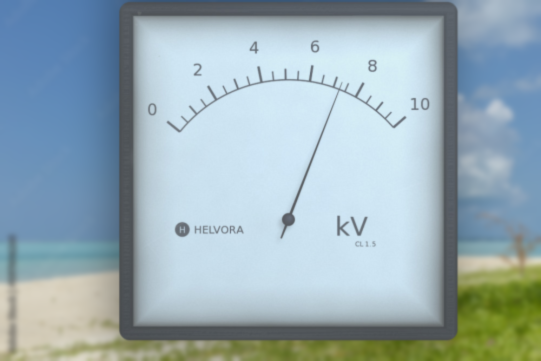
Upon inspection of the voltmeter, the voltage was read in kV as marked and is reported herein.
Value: 7.25 kV
